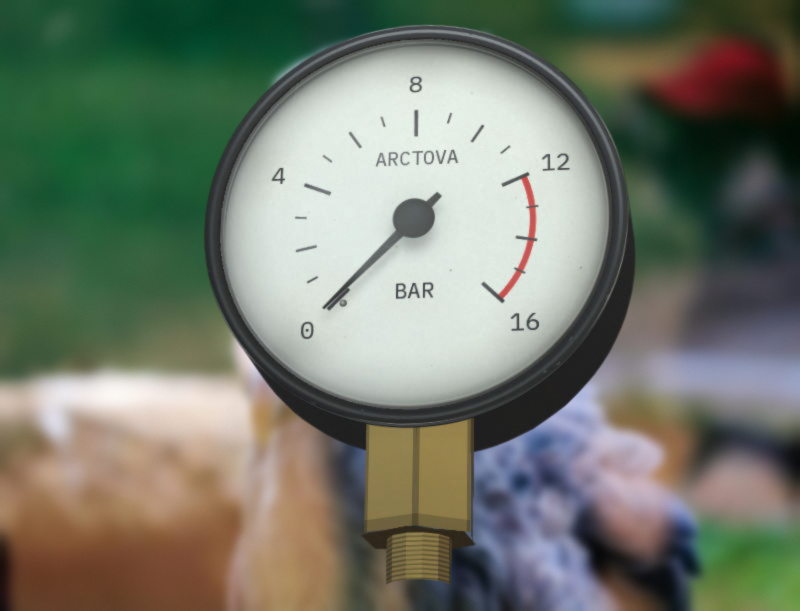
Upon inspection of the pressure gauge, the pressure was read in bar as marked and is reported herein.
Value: 0 bar
